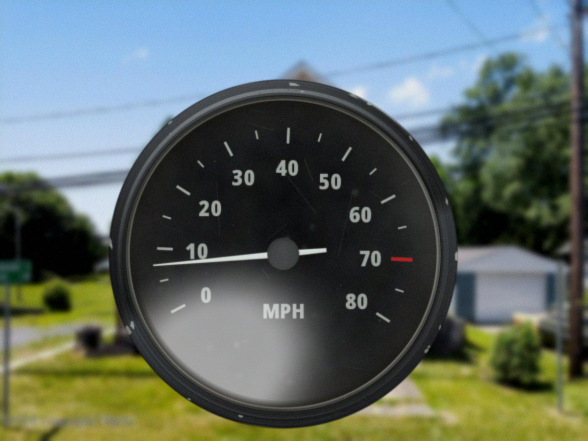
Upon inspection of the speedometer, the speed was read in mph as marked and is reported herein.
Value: 7.5 mph
